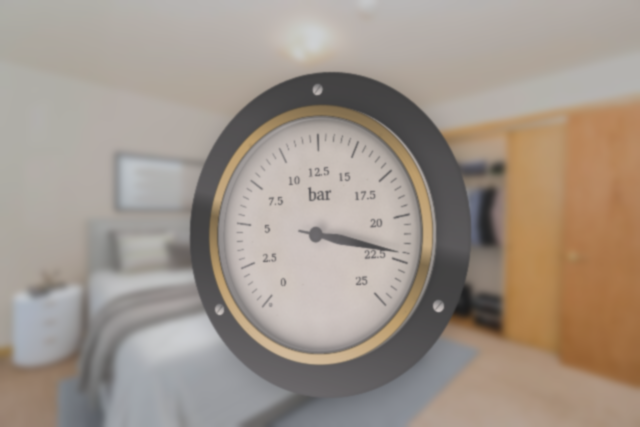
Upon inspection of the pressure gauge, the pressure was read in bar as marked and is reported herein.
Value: 22 bar
